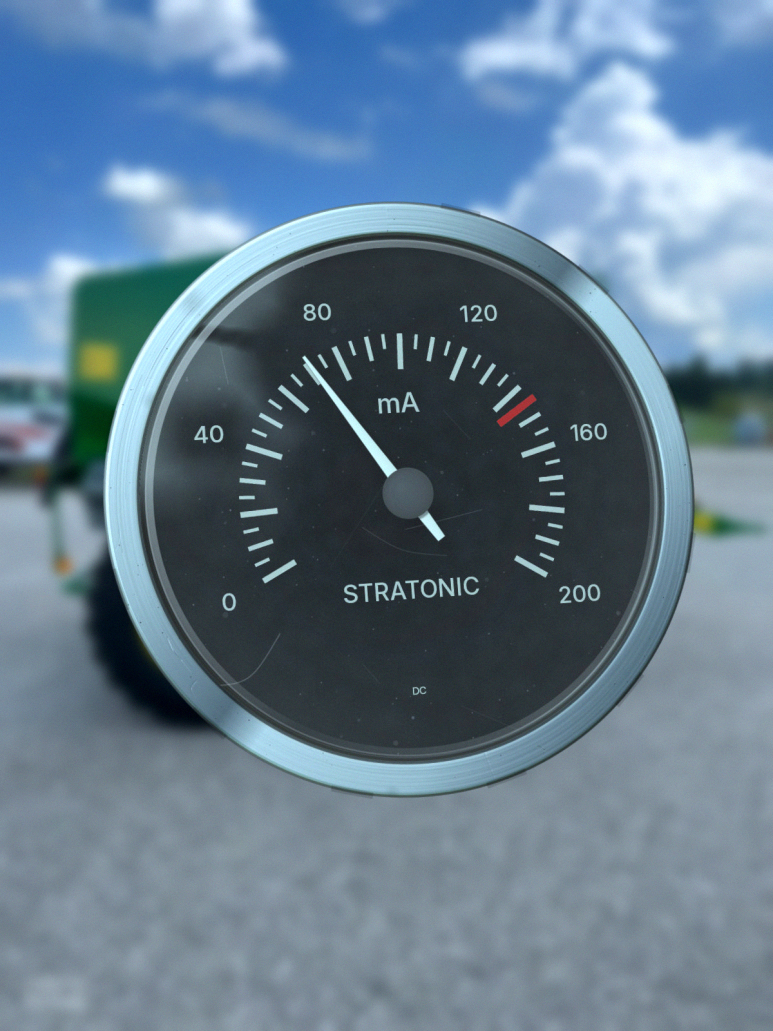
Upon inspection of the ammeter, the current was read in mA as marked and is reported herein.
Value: 70 mA
